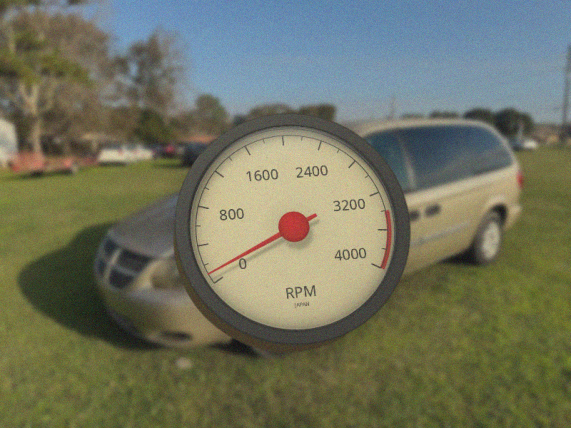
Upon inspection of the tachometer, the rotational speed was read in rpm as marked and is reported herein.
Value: 100 rpm
